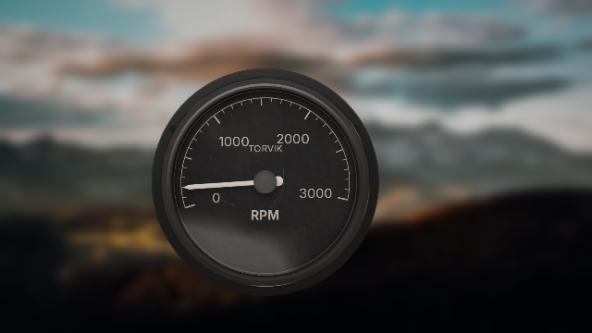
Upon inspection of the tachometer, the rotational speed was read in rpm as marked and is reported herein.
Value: 200 rpm
